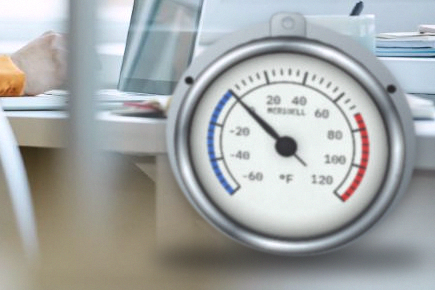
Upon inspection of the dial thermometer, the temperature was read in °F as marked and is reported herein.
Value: 0 °F
